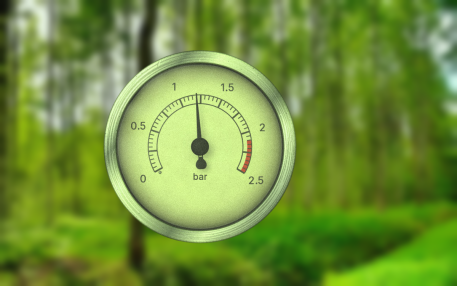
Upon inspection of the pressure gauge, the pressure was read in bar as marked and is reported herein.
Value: 1.2 bar
